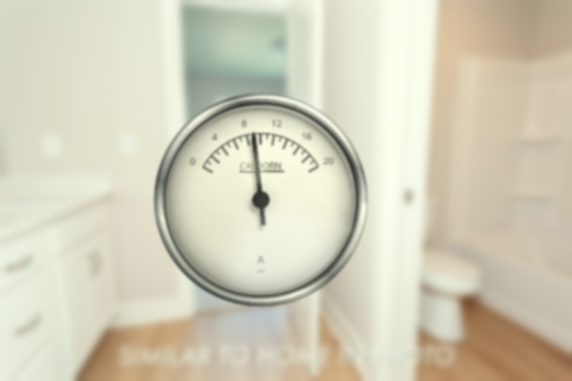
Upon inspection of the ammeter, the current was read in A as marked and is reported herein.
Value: 9 A
